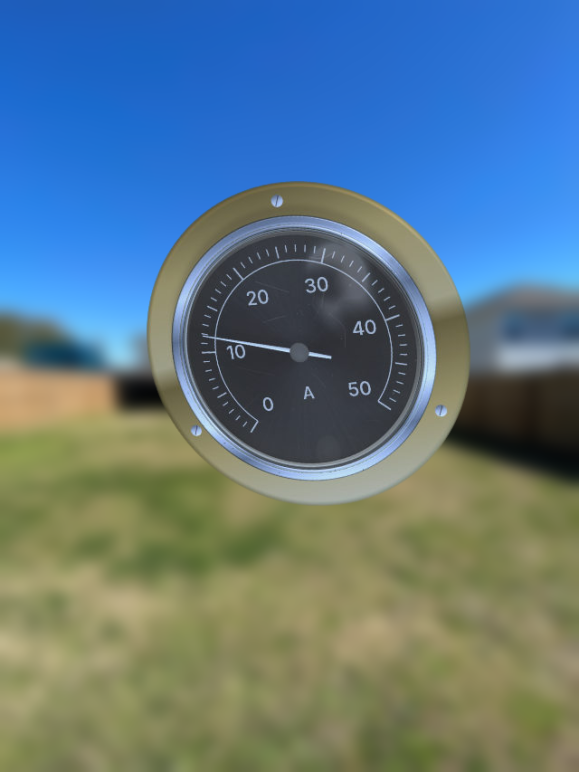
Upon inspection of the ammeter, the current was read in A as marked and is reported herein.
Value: 12 A
